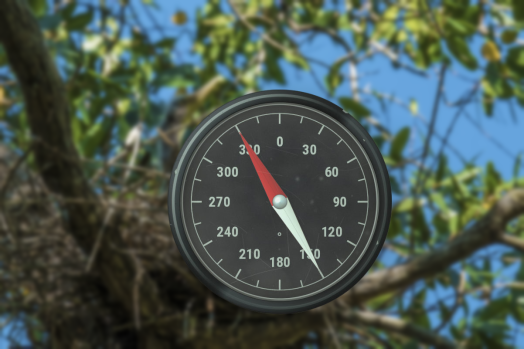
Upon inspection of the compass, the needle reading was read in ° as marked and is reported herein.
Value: 330 °
